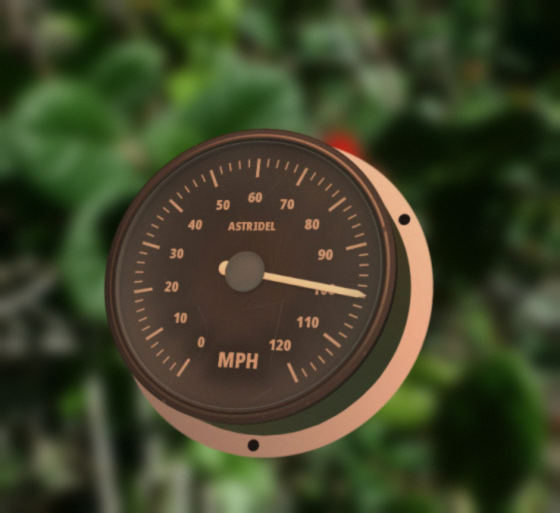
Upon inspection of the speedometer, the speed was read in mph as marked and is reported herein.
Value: 100 mph
